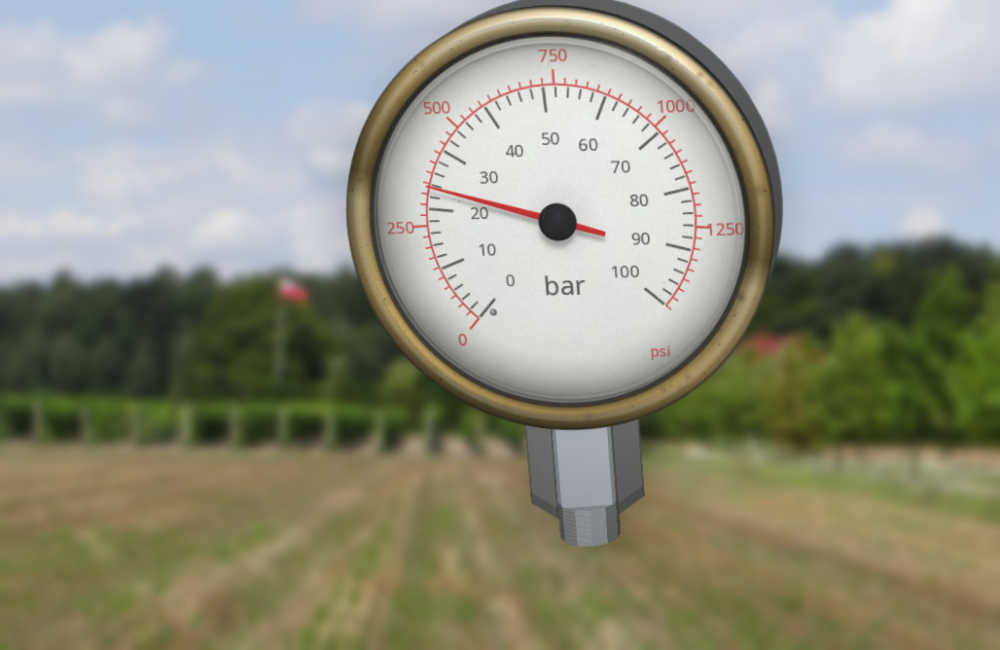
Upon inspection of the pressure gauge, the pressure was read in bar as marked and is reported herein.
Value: 24 bar
